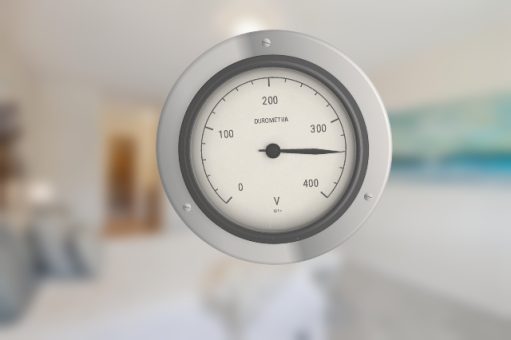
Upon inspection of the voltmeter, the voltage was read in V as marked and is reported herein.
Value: 340 V
